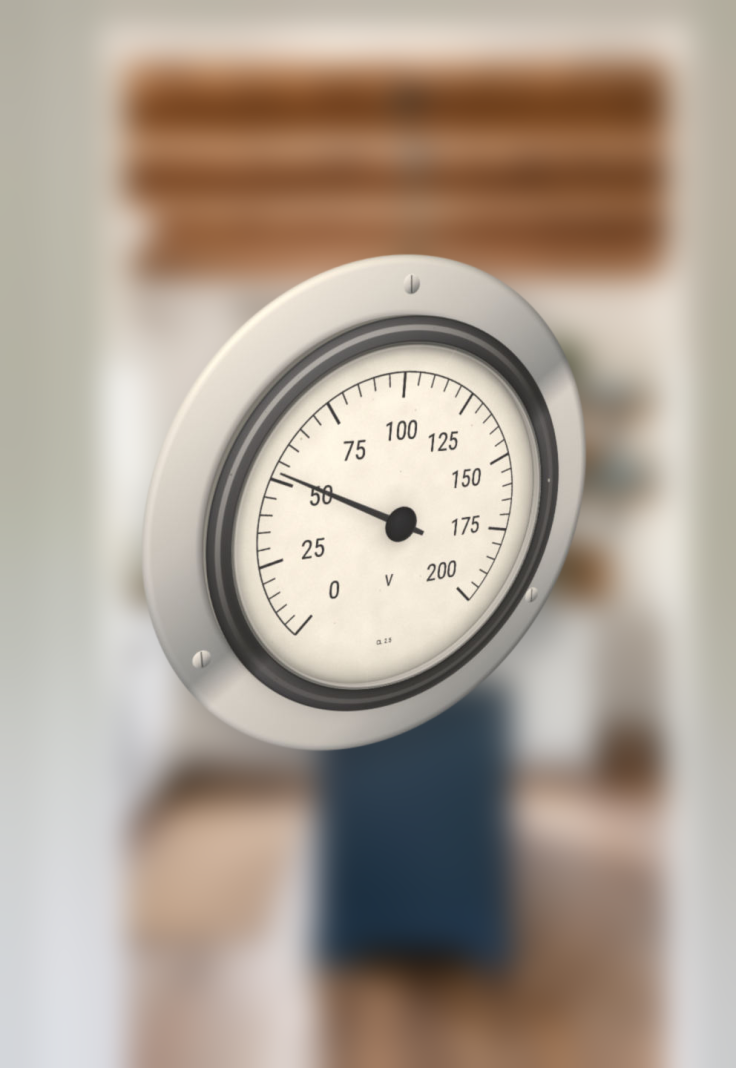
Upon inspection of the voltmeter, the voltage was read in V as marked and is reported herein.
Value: 52.5 V
